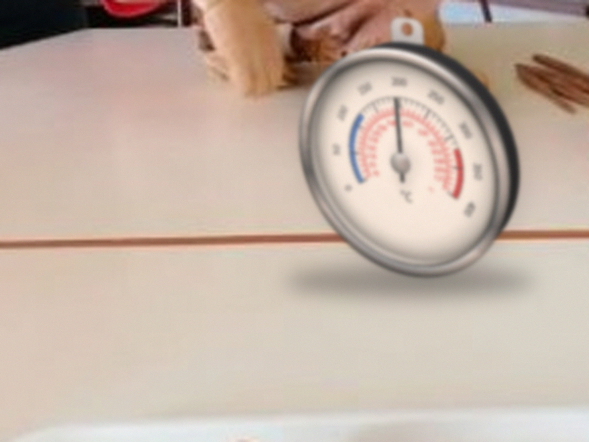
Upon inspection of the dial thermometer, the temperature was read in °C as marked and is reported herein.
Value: 200 °C
